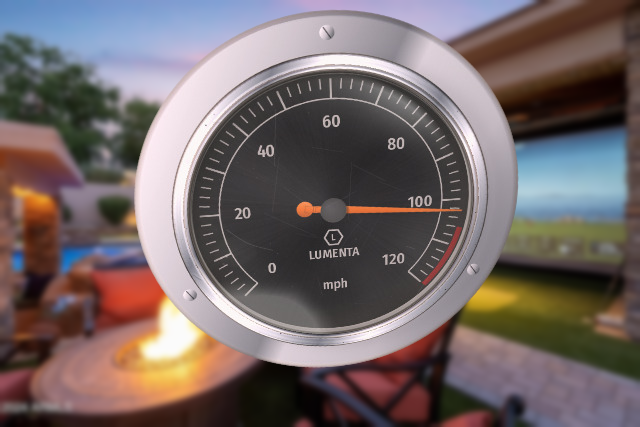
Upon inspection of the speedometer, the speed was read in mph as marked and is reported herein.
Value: 102 mph
